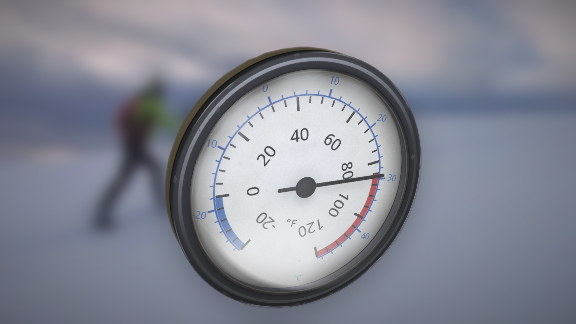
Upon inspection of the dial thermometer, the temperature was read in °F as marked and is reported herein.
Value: 84 °F
